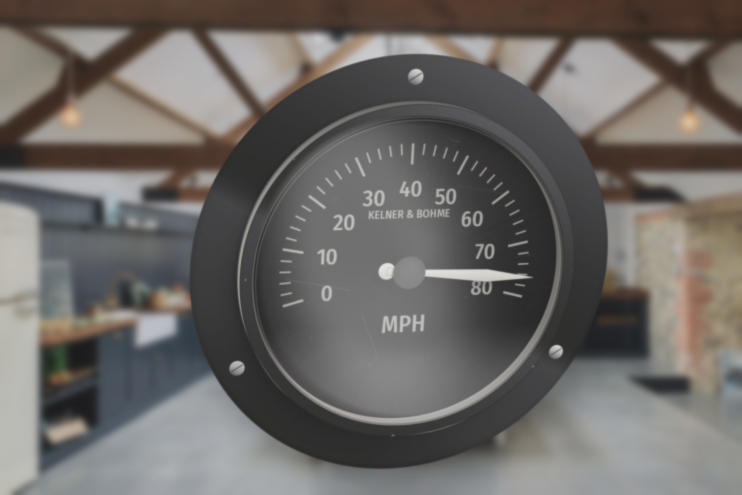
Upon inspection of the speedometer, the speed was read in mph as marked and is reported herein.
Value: 76 mph
